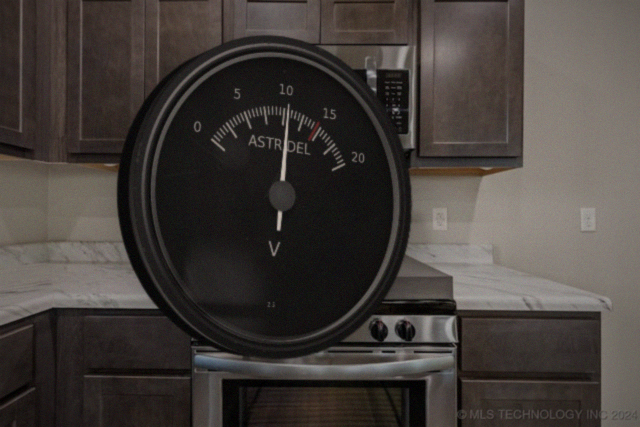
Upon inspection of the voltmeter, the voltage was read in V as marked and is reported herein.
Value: 10 V
